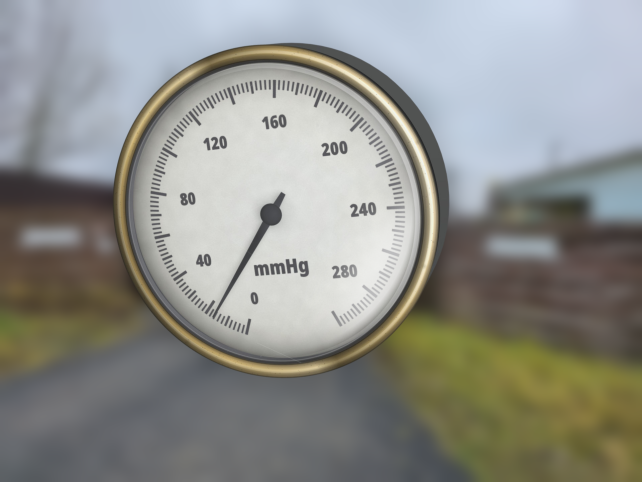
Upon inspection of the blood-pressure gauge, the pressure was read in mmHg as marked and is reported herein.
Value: 16 mmHg
